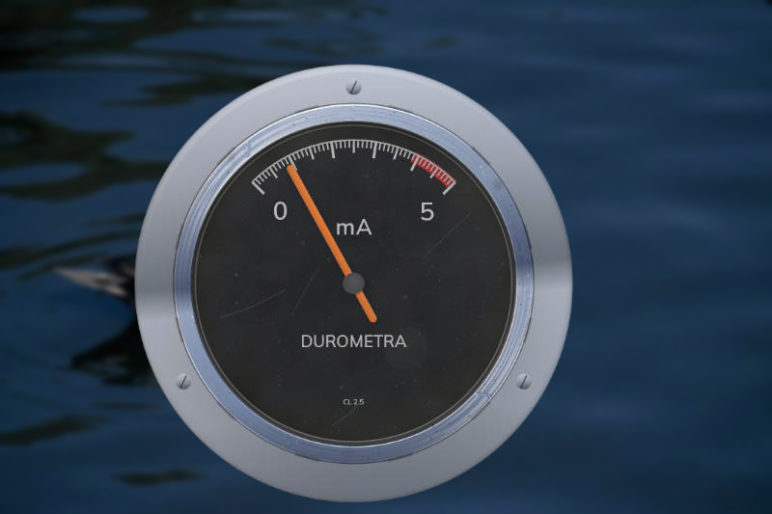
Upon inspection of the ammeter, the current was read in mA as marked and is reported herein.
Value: 0.9 mA
